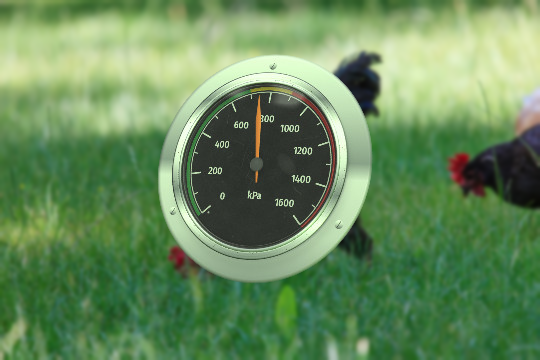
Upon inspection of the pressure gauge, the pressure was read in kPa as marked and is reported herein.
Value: 750 kPa
